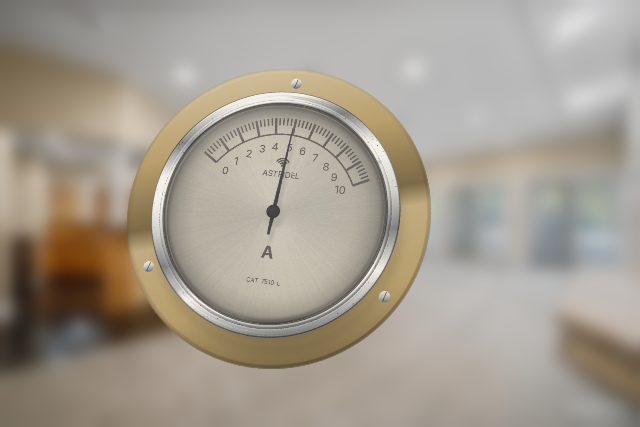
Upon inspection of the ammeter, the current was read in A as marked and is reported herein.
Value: 5 A
